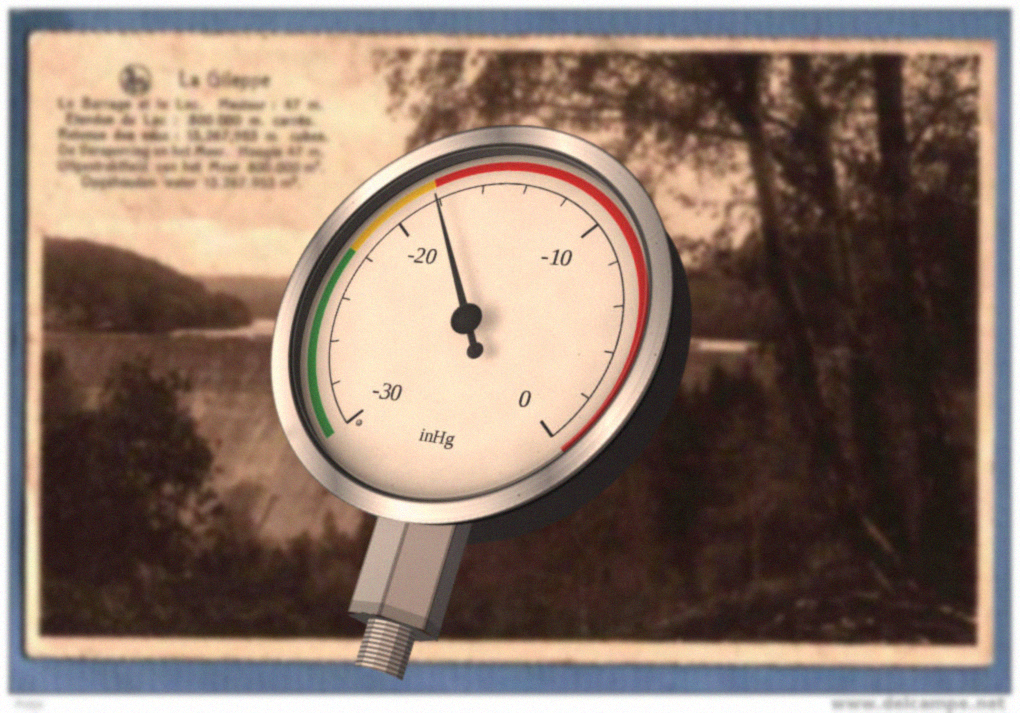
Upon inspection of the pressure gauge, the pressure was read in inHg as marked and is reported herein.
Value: -18 inHg
